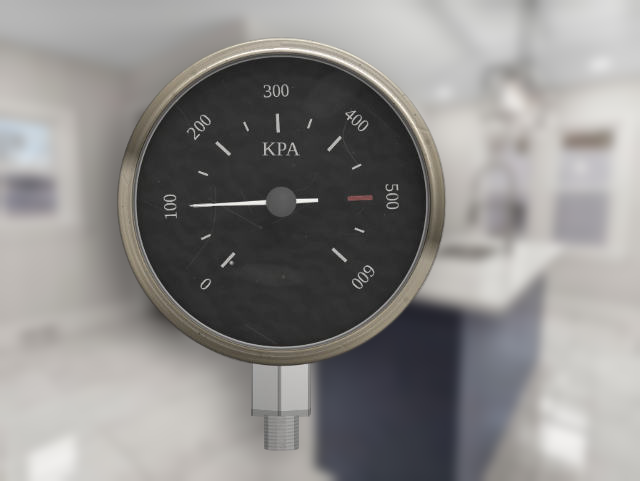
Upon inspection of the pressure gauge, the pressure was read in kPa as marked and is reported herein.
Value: 100 kPa
